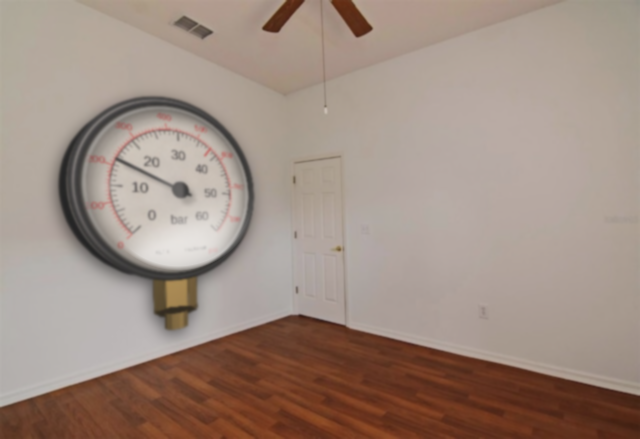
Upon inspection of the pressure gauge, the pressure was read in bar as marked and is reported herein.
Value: 15 bar
